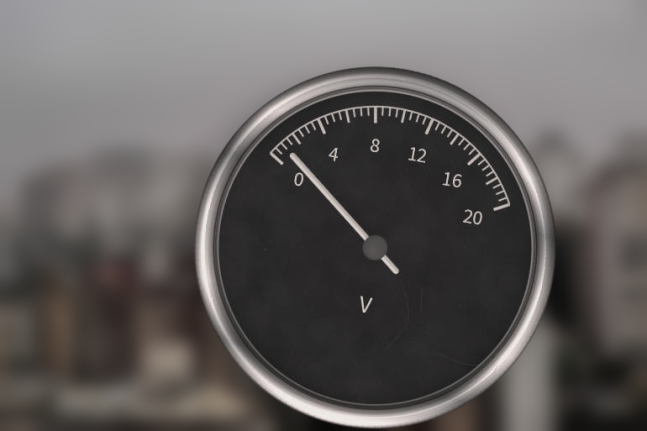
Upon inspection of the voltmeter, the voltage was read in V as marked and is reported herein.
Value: 1 V
